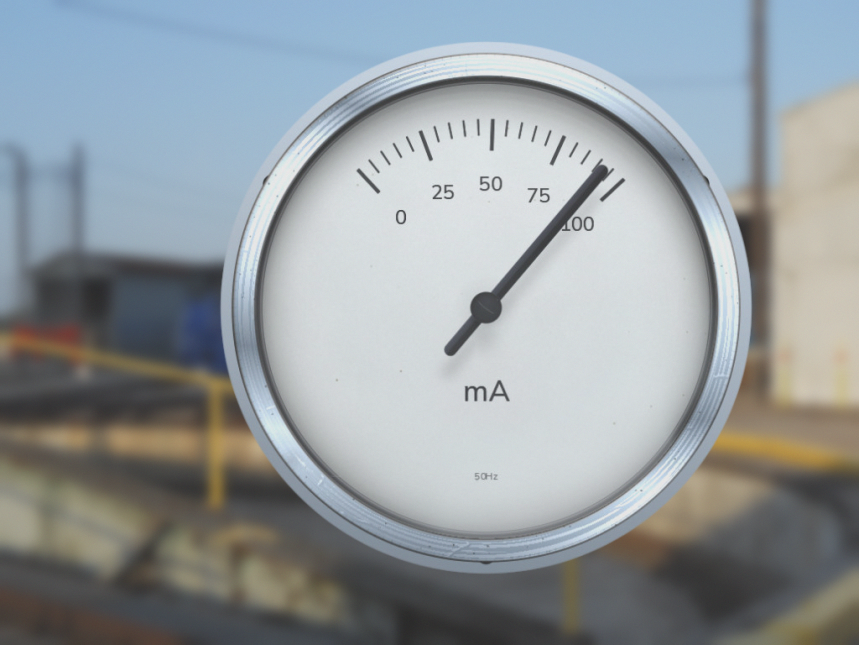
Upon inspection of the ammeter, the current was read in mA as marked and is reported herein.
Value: 92.5 mA
